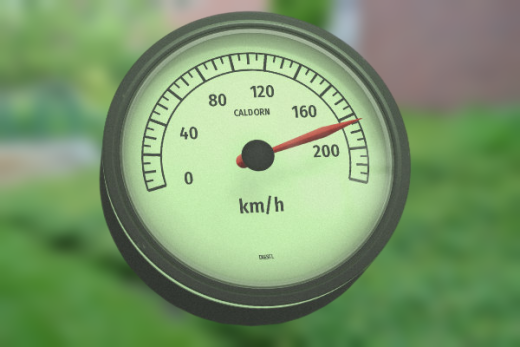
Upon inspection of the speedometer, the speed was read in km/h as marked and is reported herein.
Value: 185 km/h
